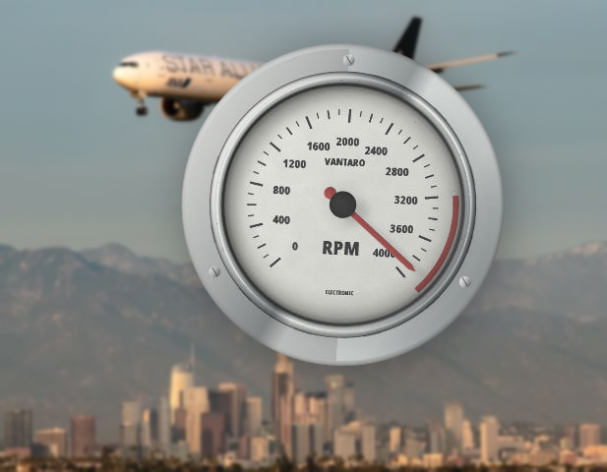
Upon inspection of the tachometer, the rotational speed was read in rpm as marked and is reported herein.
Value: 3900 rpm
